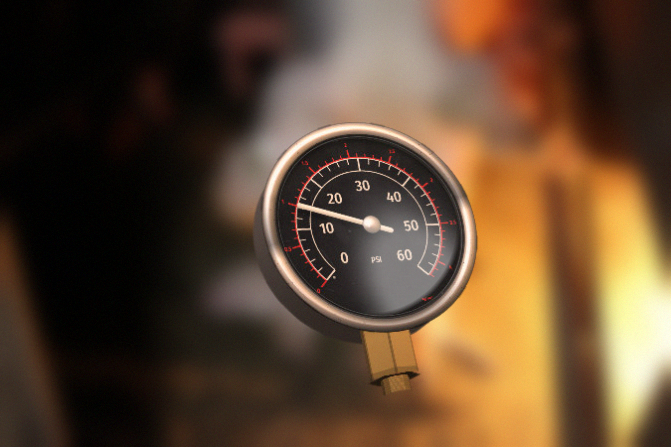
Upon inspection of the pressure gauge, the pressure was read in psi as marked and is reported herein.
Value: 14 psi
